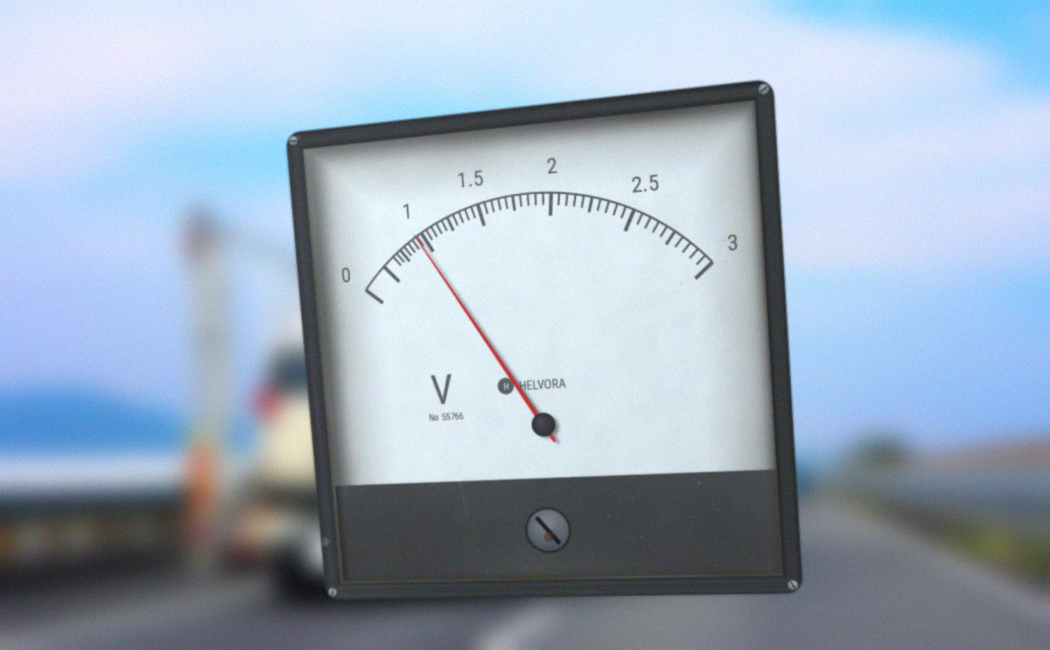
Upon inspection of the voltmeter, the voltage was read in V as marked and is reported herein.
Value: 0.95 V
